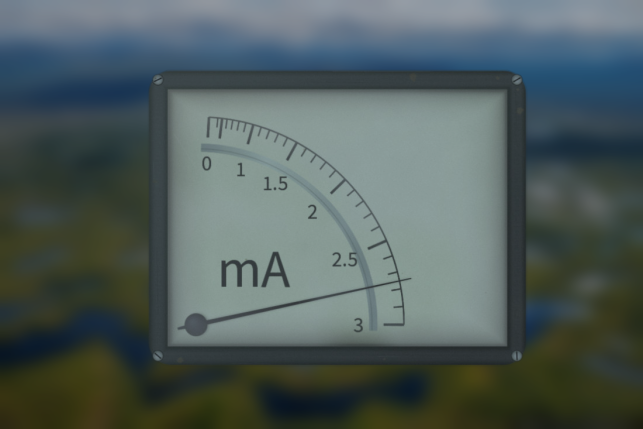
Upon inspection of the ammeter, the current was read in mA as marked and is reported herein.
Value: 2.75 mA
